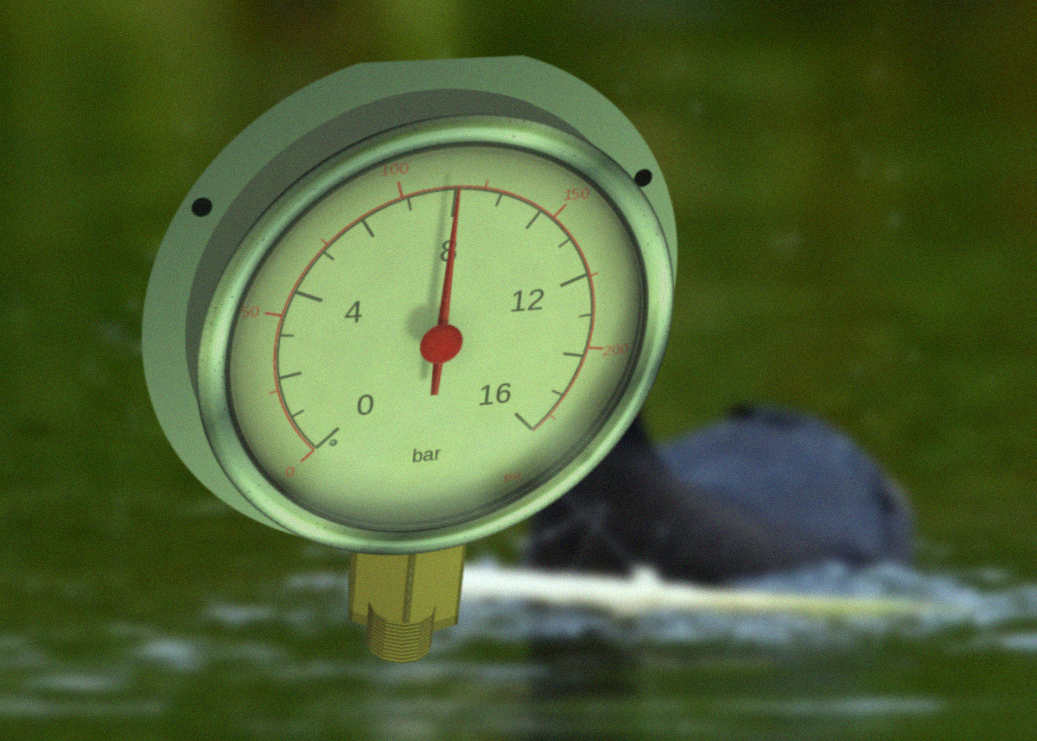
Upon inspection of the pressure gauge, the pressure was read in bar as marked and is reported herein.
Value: 8 bar
